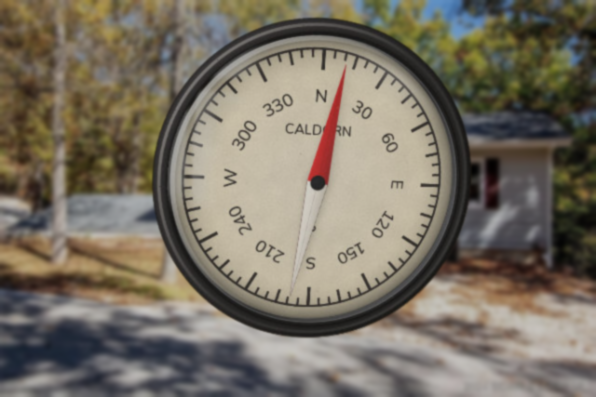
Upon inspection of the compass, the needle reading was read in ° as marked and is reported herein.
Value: 10 °
